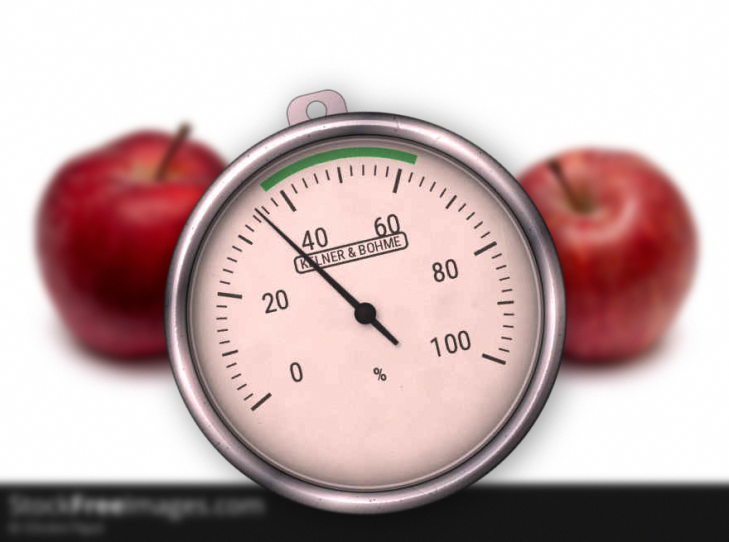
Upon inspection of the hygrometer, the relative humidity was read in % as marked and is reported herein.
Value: 35 %
